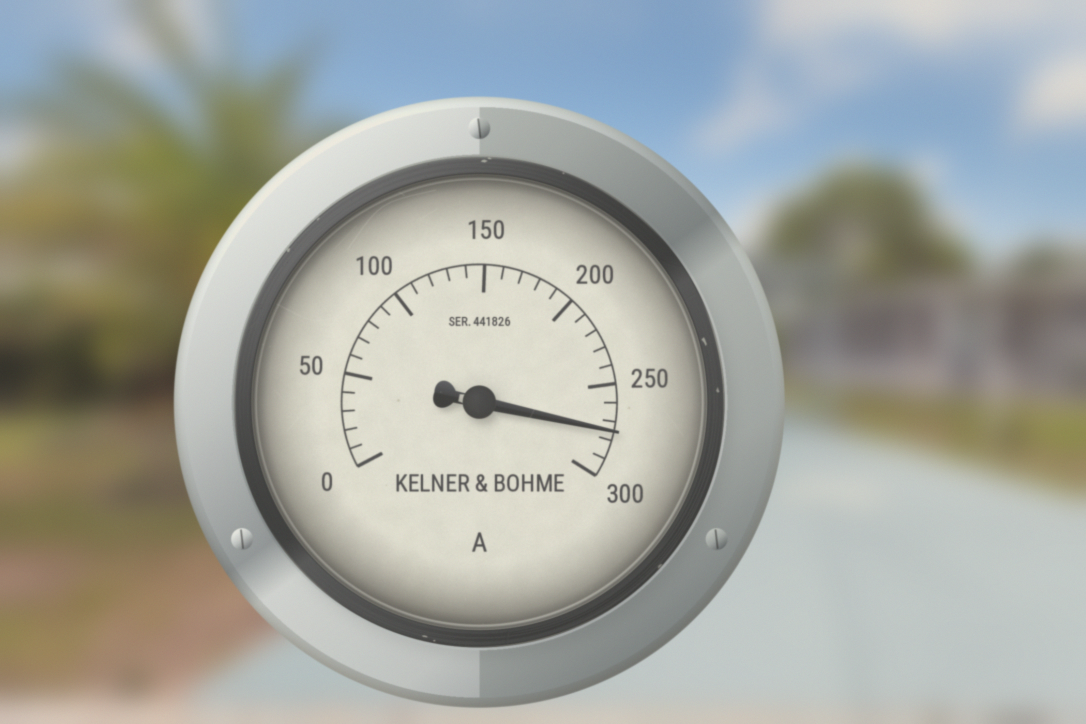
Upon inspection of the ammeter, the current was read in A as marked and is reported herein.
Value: 275 A
